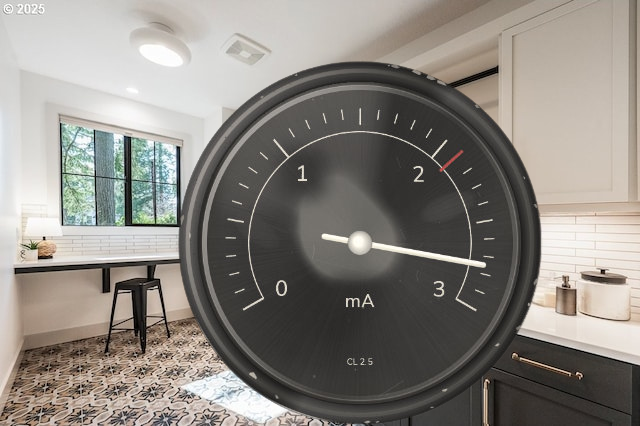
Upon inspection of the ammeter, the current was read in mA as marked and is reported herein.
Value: 2.75 mA
